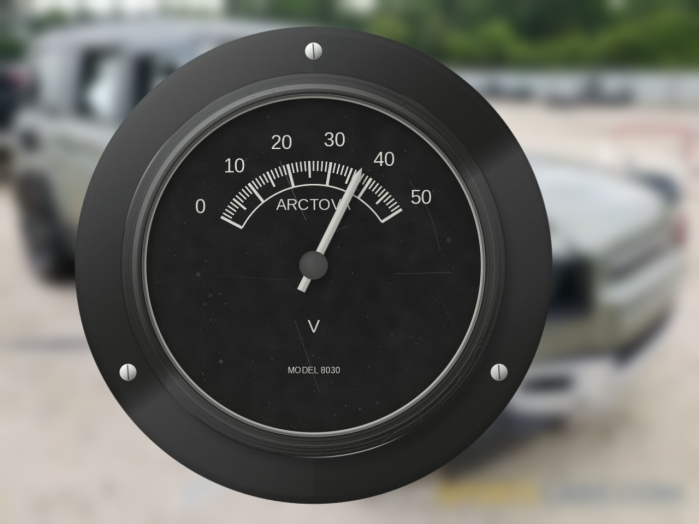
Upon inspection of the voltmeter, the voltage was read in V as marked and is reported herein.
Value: 37 V
